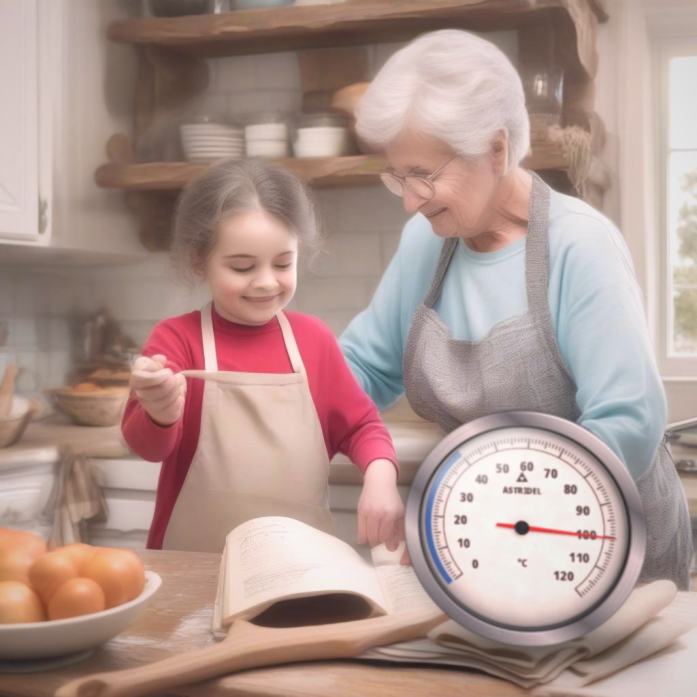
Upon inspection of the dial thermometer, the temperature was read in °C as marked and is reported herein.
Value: 100 °C
